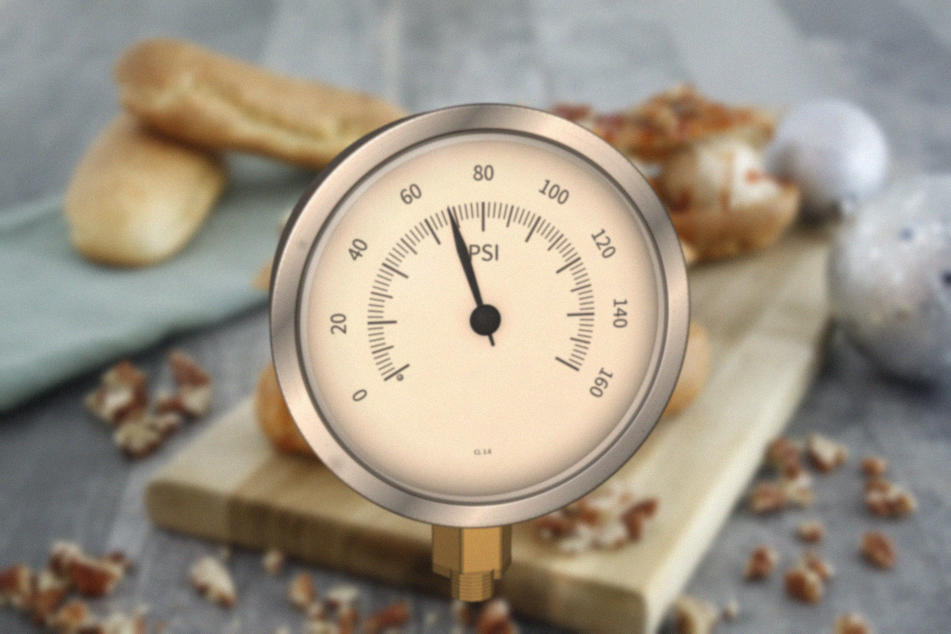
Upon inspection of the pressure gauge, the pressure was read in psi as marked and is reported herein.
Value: 68 psi
